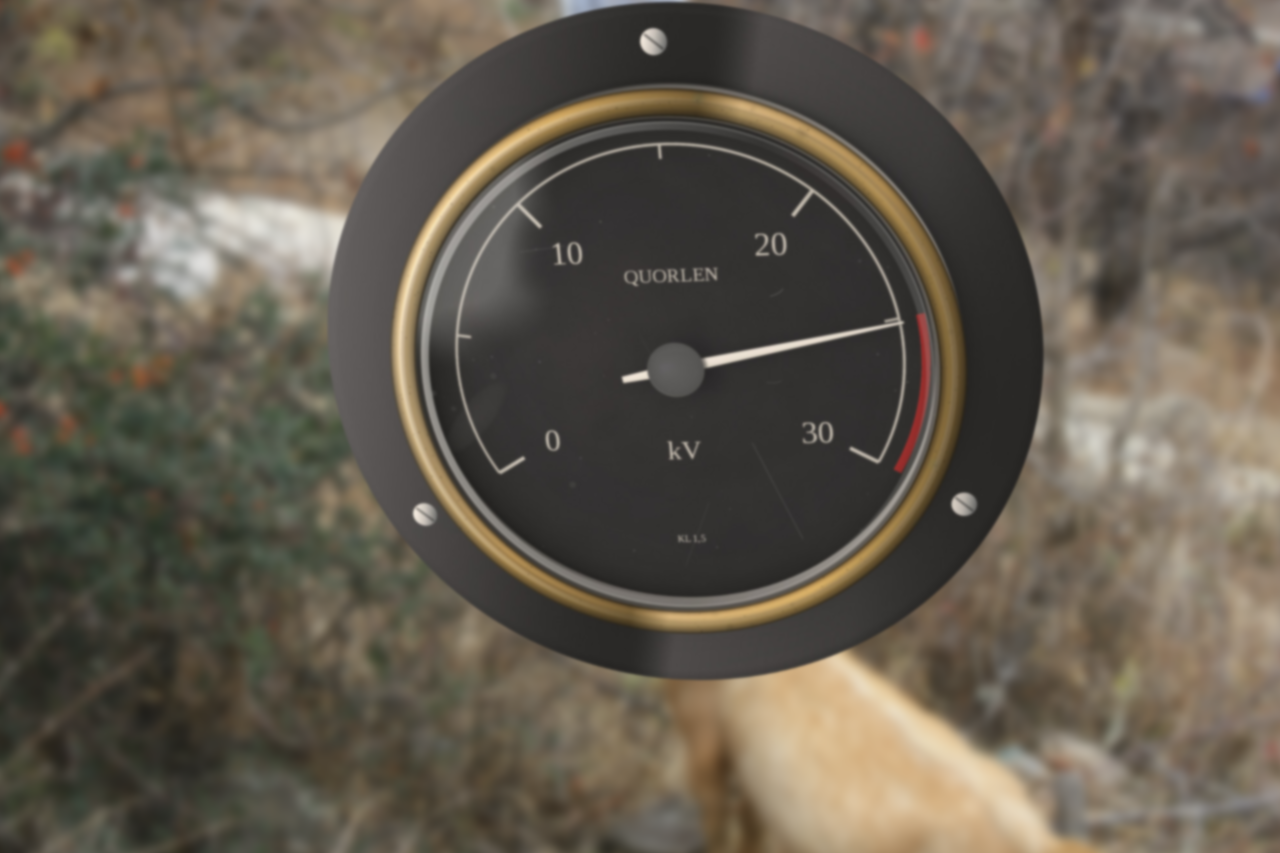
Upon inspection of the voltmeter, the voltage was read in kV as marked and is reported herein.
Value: 25 kV
